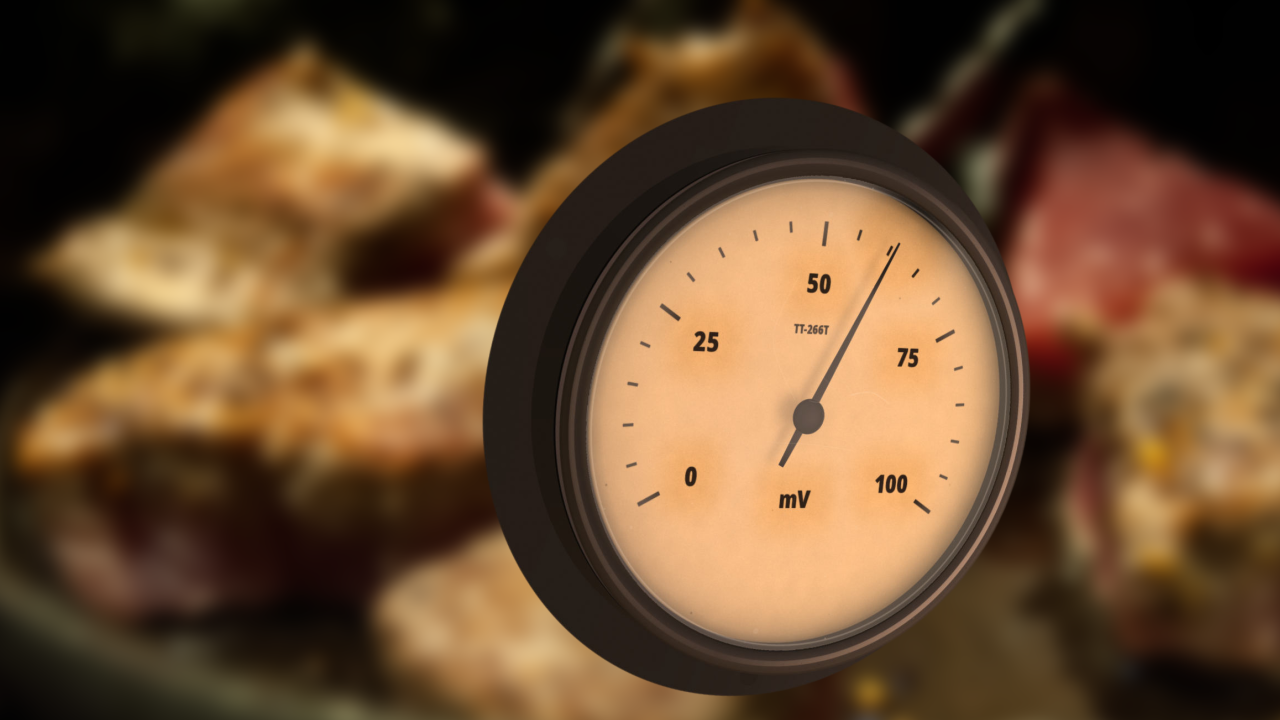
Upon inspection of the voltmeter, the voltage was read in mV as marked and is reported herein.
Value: 60 mV
